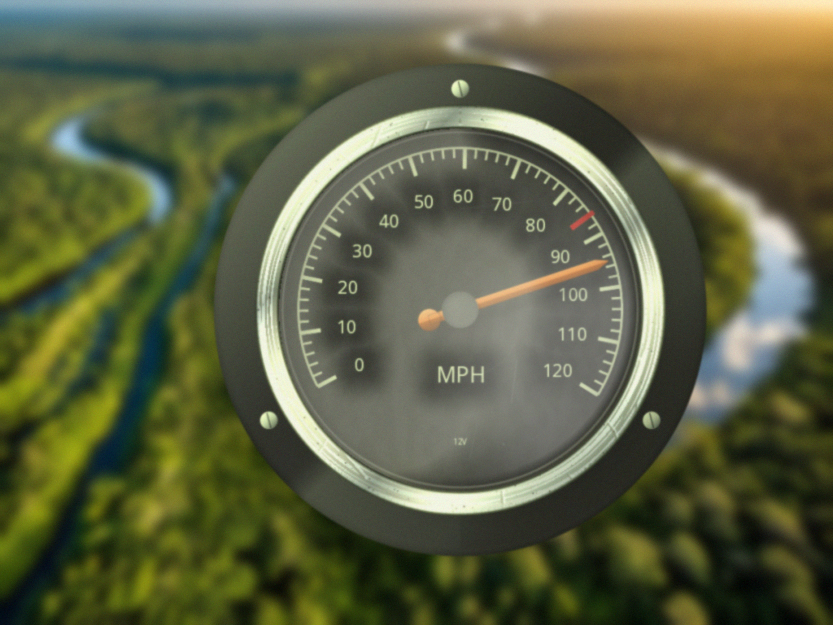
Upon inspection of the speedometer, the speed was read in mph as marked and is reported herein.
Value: 95 mph
